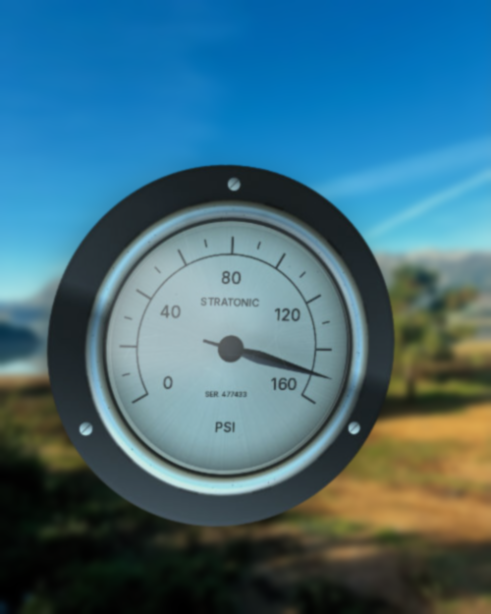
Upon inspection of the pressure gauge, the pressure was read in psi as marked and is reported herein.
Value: 150 psi
